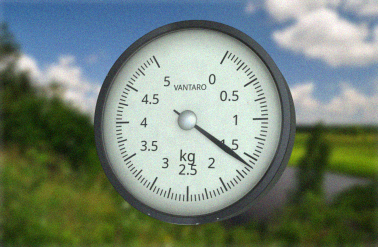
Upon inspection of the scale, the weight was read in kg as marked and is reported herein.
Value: 1.6 kg
